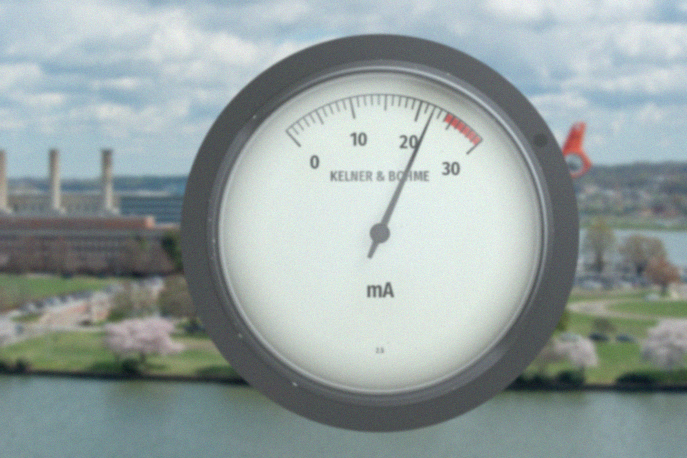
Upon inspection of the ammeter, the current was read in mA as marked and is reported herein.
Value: 22 mA
